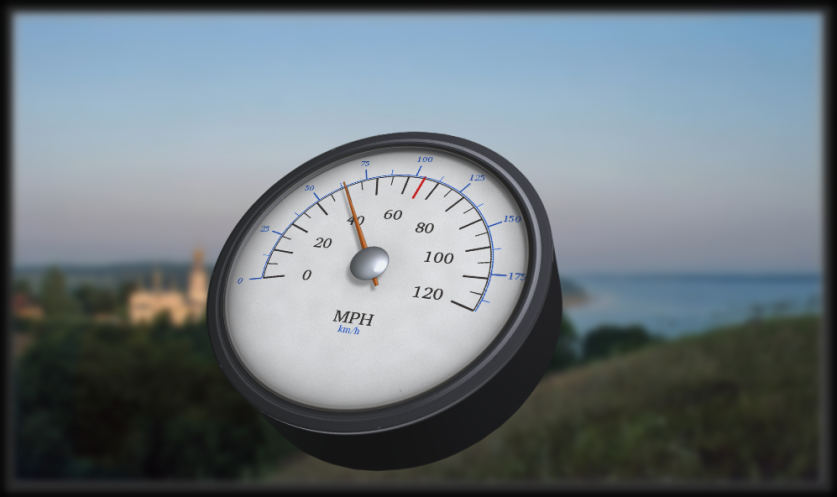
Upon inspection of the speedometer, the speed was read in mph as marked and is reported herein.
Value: 40 mph
